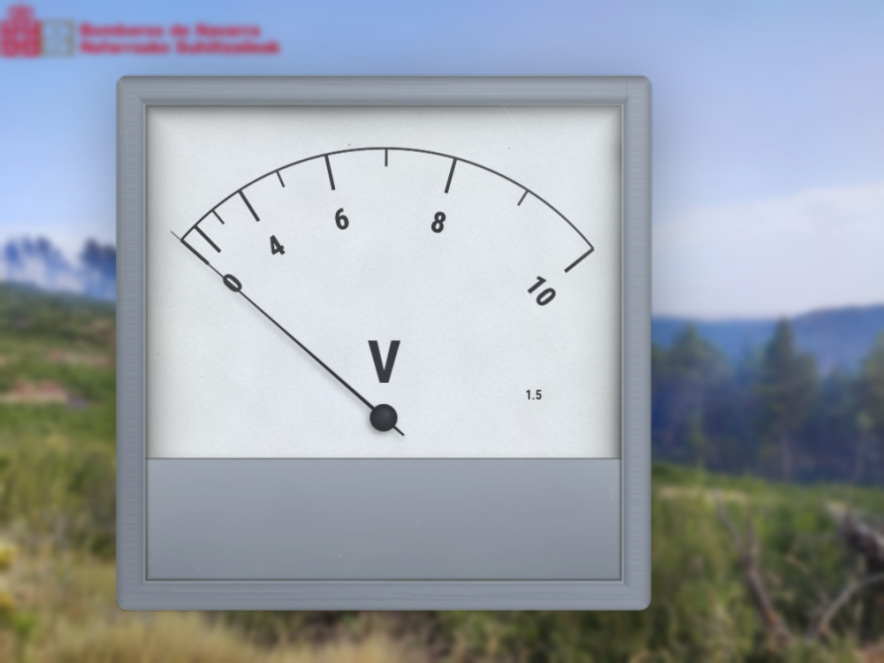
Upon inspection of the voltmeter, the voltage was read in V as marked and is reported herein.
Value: 0 V
